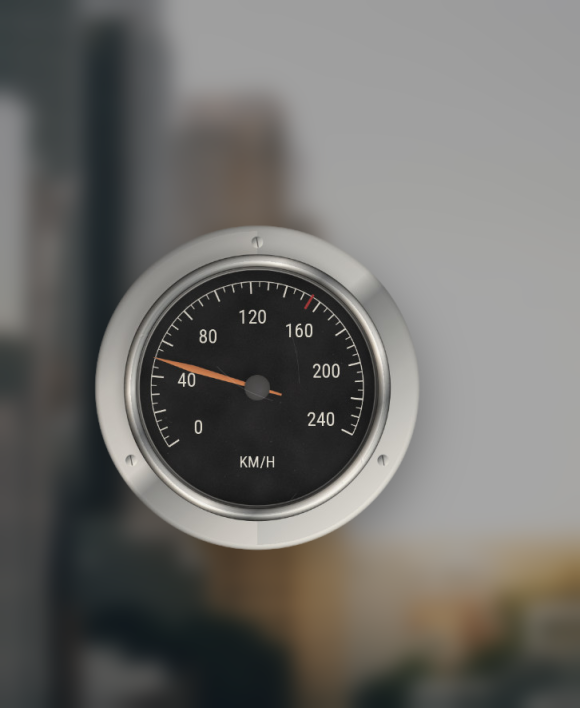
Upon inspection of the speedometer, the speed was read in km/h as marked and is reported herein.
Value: 50 km/h
